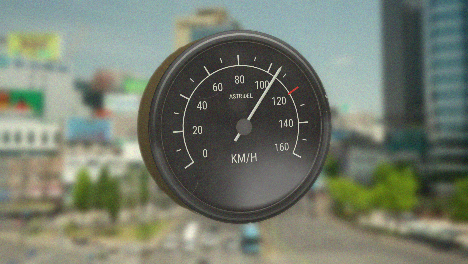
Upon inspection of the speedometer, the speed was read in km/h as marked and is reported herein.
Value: 105 km/h
